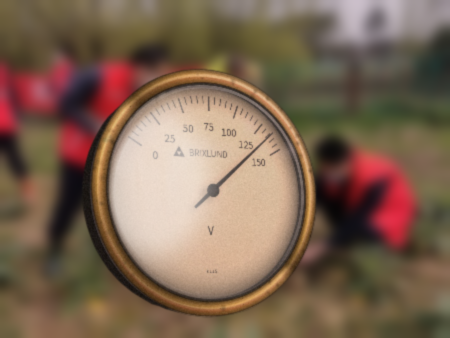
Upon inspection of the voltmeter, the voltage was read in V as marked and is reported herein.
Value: 135 V
